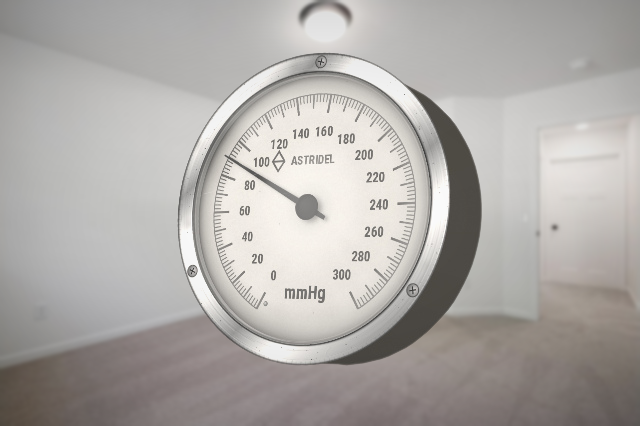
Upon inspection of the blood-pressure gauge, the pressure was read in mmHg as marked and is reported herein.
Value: 90 mmHg
